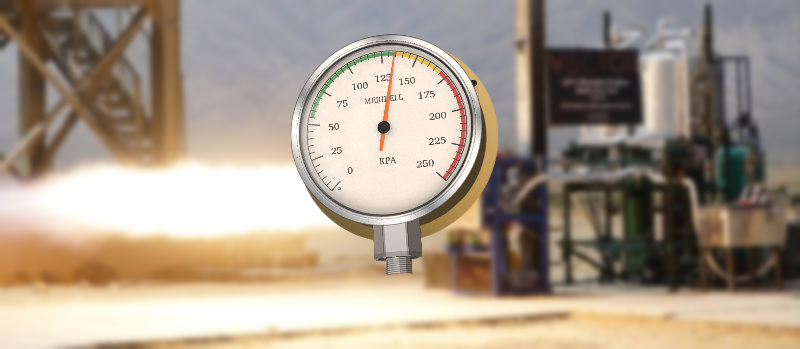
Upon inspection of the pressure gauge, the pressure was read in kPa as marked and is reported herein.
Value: 135 kPa
